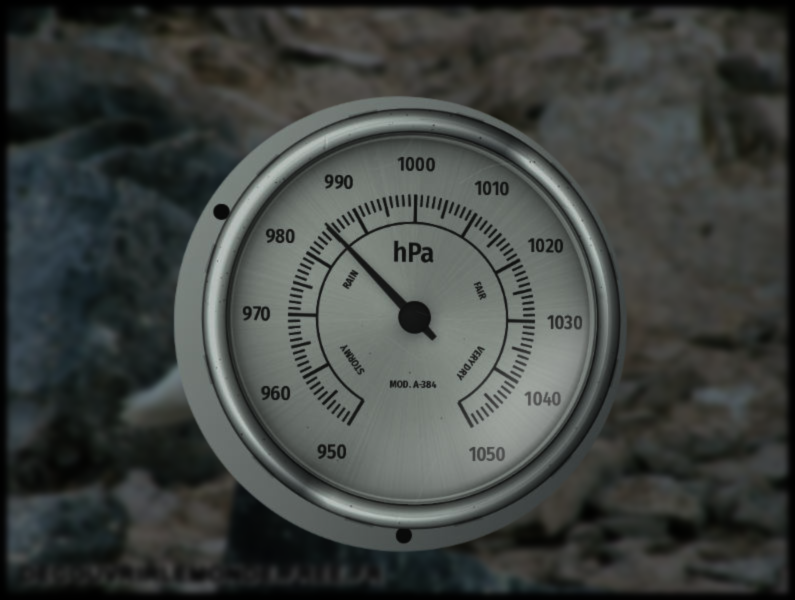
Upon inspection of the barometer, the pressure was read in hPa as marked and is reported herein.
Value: 985 hPa
